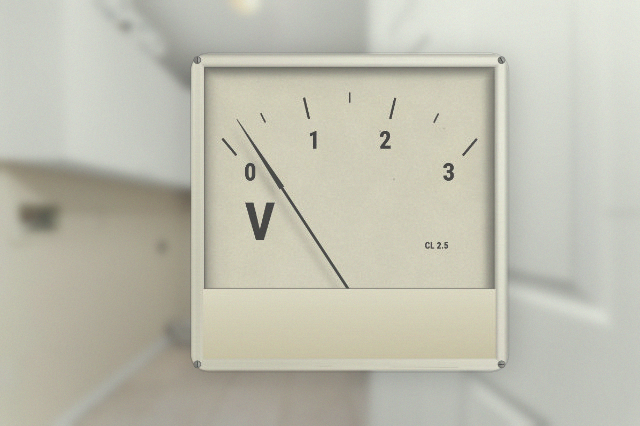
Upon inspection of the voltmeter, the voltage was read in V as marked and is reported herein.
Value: 0.25 V
